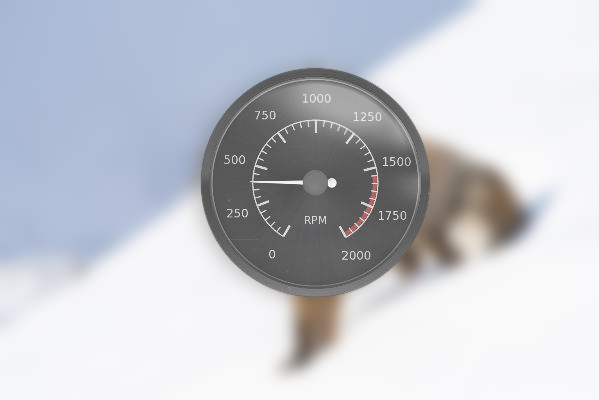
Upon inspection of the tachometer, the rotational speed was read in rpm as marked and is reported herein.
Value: 400 rpm
